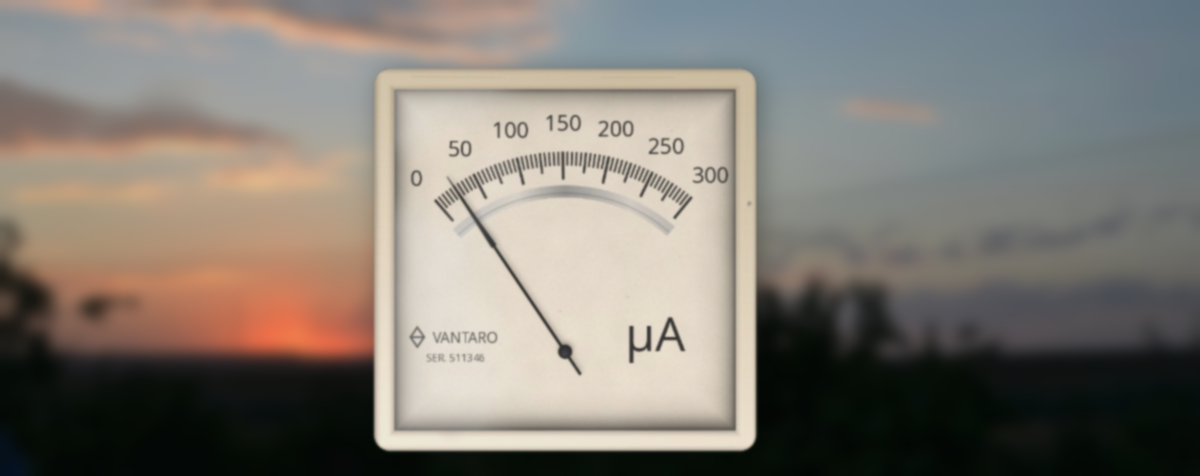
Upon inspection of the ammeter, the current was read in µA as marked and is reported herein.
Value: 25 µA
